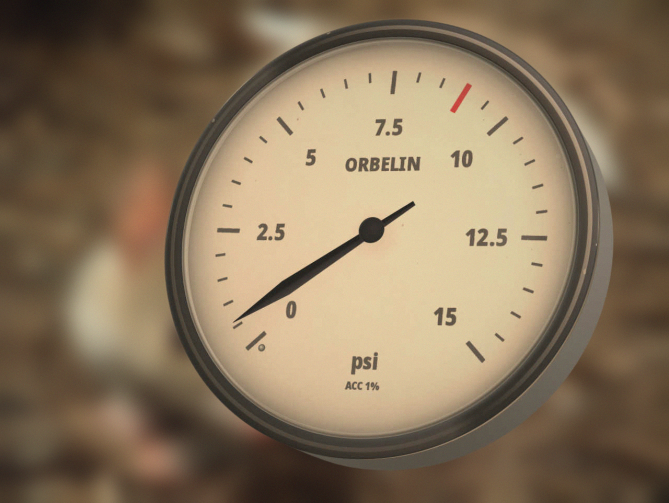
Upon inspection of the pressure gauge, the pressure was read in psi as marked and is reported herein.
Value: 0.5 psi
